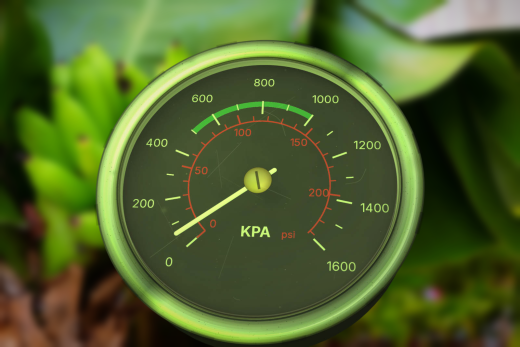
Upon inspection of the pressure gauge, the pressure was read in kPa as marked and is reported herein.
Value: 50 kPa
